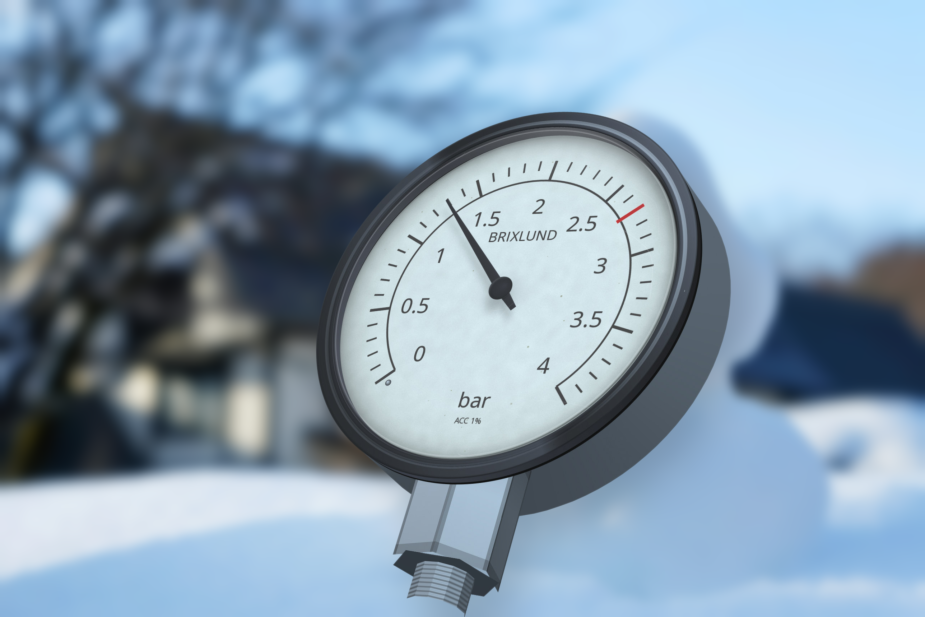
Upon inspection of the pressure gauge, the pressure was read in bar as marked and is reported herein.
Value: 1.3 bar
